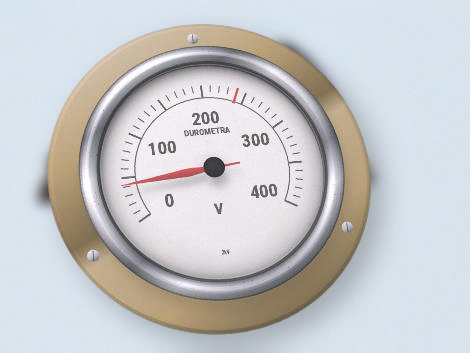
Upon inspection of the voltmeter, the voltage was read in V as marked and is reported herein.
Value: 40 V
